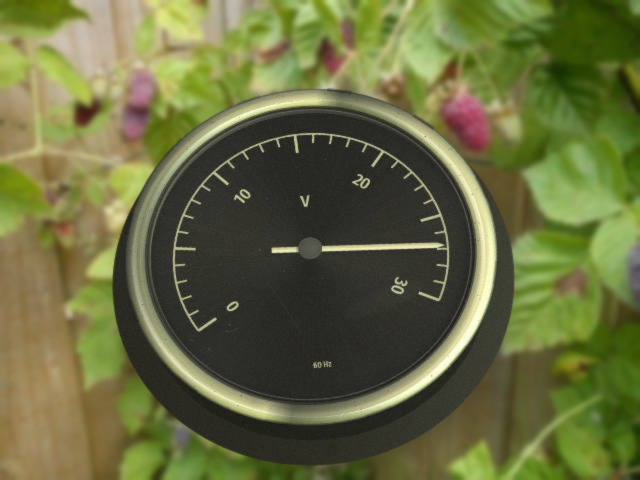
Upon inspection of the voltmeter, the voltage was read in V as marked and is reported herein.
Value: 27 V
